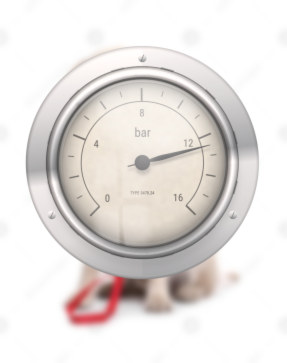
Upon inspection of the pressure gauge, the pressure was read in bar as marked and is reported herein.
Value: 12.5 bar
